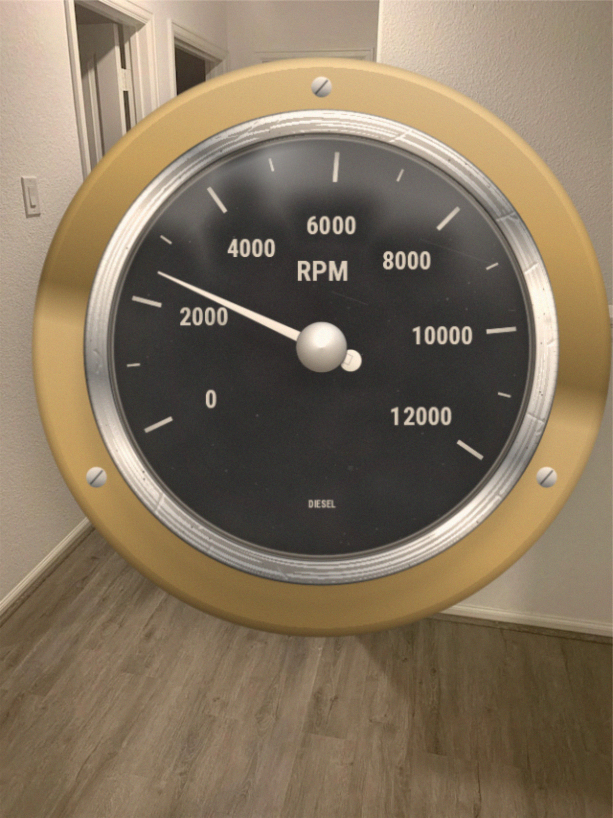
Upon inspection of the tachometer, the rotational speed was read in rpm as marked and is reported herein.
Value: 2500 rpm
